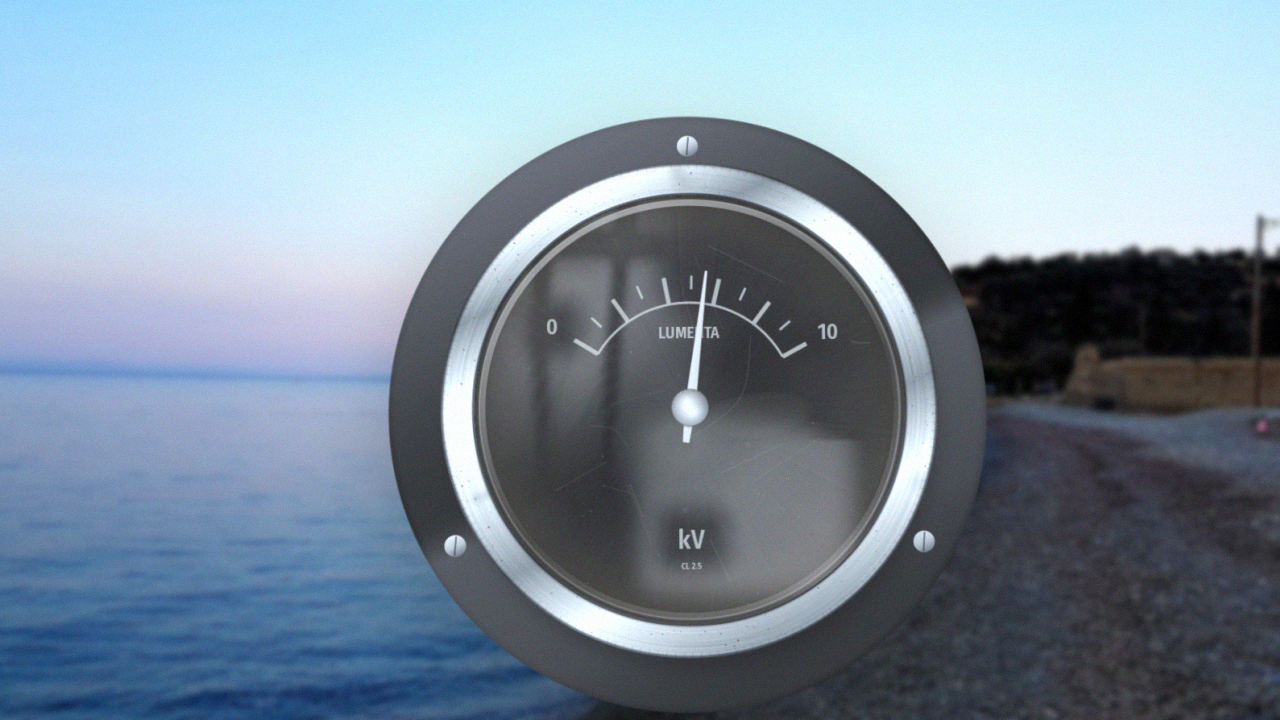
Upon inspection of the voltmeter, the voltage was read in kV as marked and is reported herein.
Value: 5.5 kV
